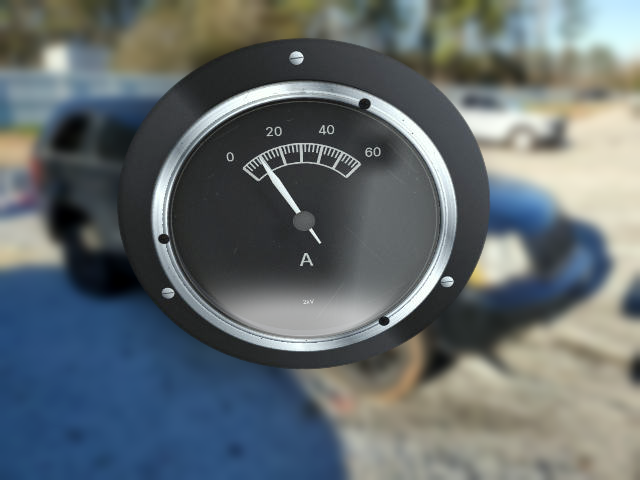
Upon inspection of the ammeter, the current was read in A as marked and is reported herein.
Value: 10 A
